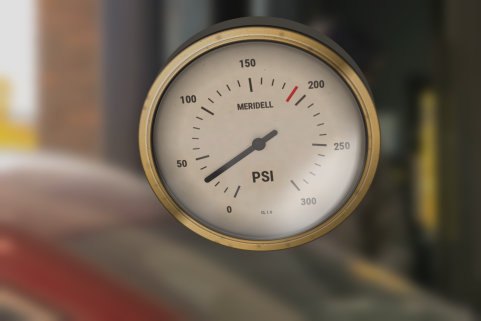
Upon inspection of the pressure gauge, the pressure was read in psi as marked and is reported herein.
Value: 30 psi
